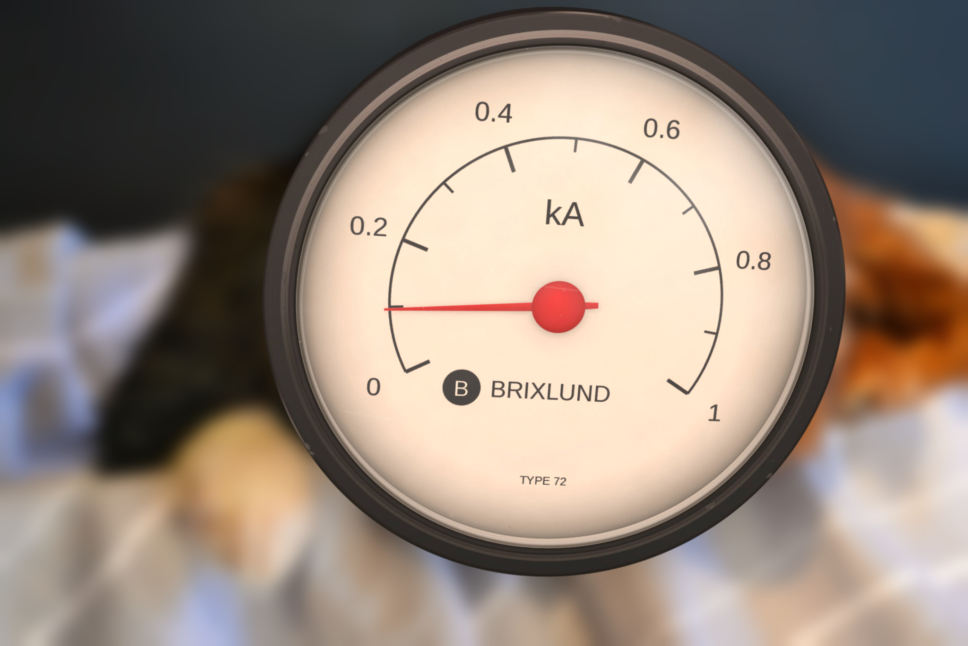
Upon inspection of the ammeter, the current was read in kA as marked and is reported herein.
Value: 0.1 kA
